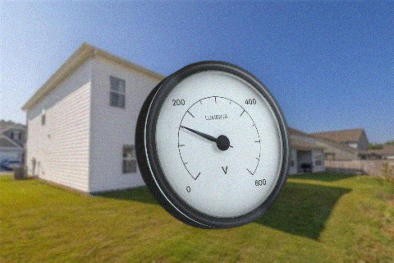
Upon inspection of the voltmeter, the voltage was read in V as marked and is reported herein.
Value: 150 V
